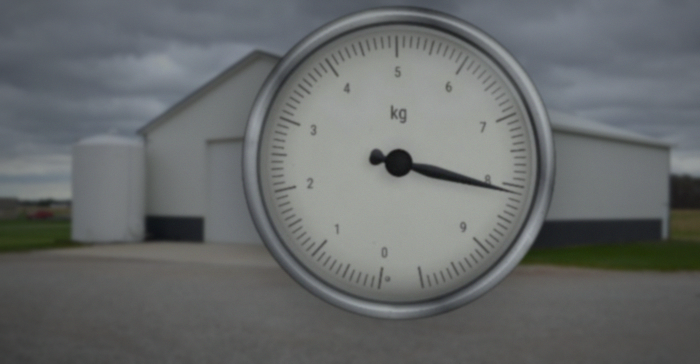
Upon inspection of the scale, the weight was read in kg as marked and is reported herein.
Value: 8.1 kg
